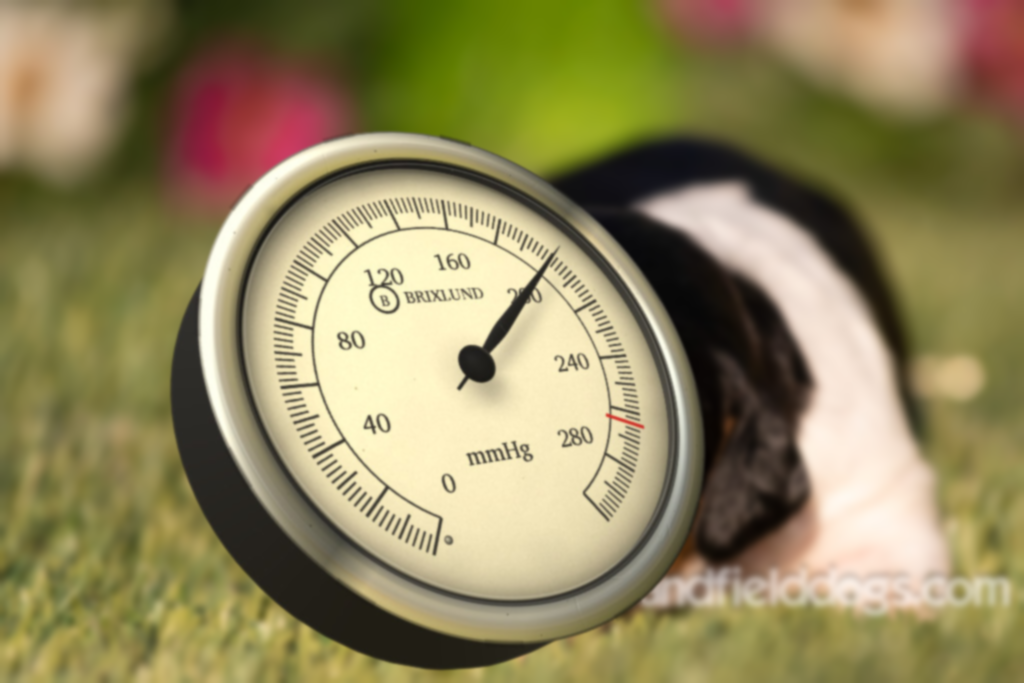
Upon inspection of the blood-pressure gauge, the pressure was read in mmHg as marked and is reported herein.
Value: 200 mmHg
